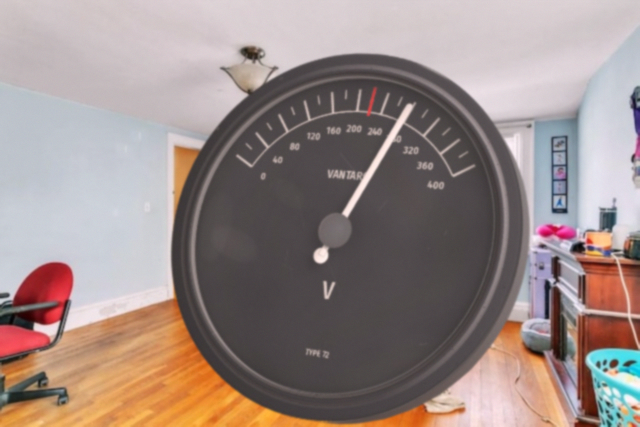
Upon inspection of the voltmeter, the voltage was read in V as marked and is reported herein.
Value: 280 V
